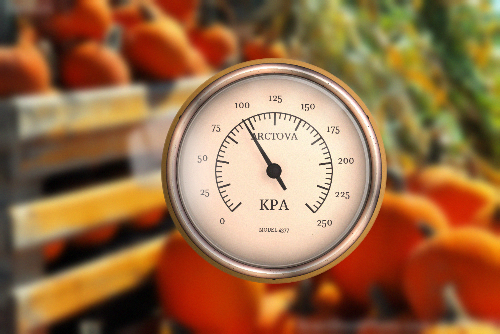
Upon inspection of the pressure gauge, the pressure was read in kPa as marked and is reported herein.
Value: 95 kPa
